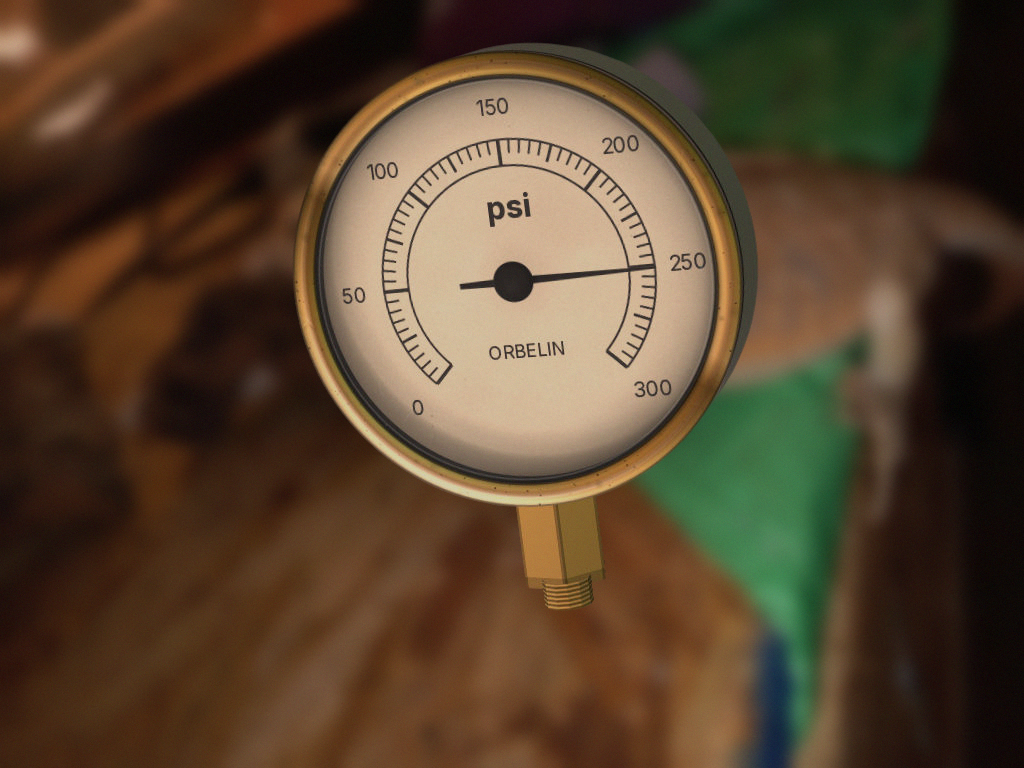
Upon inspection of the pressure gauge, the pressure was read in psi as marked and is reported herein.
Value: 250 psi
